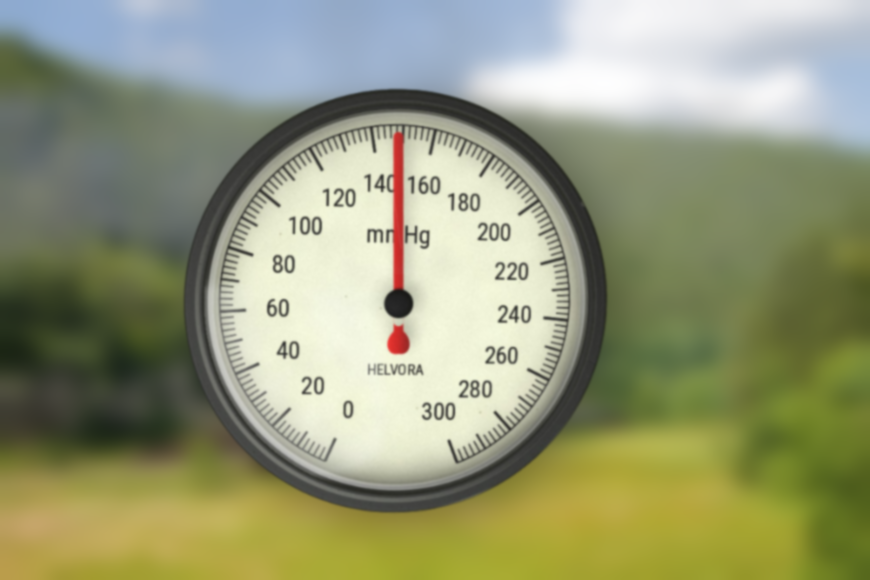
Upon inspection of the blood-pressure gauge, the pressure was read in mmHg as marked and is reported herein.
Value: 148 mmHg
